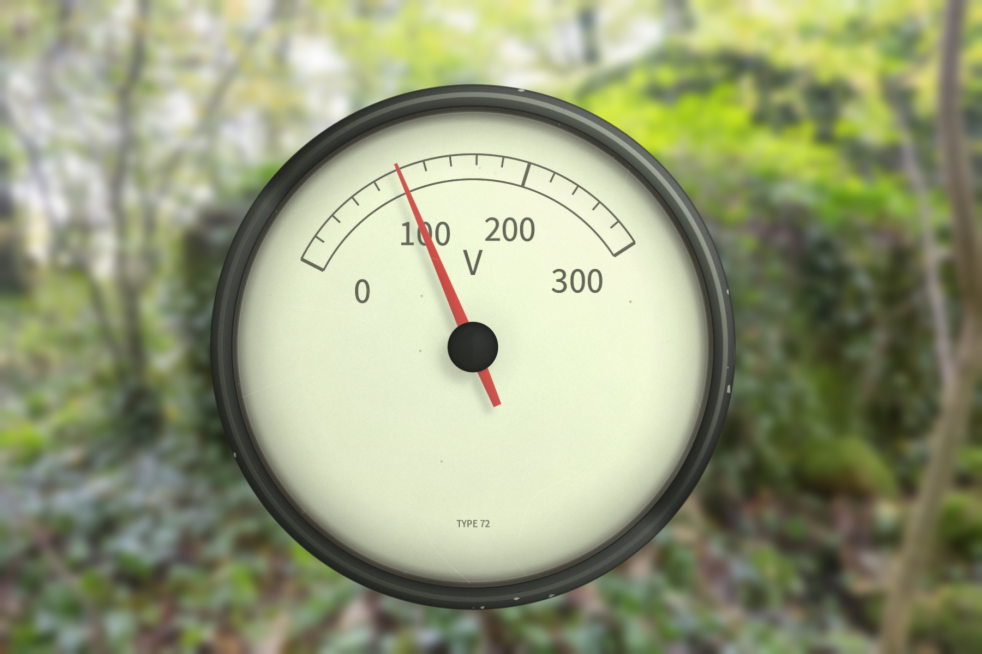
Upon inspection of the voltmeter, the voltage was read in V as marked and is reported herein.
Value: 100 V
